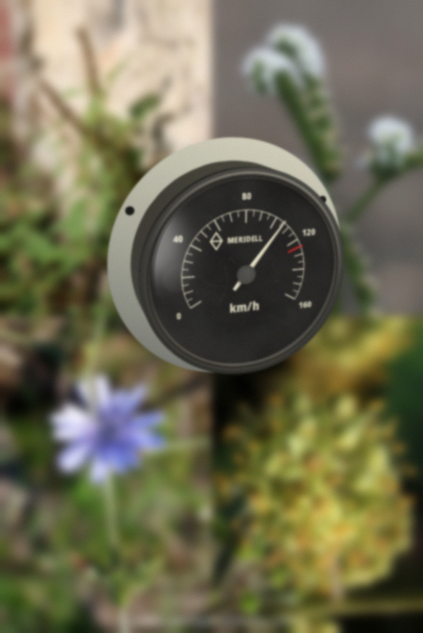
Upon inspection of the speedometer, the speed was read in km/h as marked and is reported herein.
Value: 105 km/h
